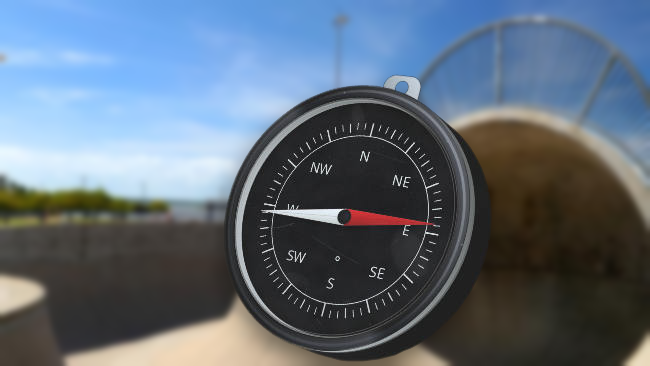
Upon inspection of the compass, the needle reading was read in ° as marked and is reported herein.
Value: 85 °
